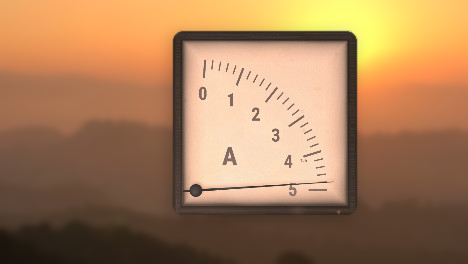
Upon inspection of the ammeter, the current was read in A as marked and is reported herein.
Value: 4.8 A
